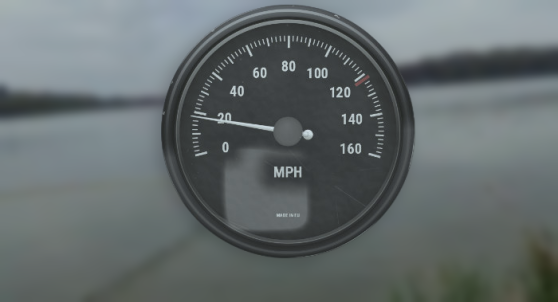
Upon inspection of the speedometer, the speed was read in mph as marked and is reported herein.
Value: 18 mph
